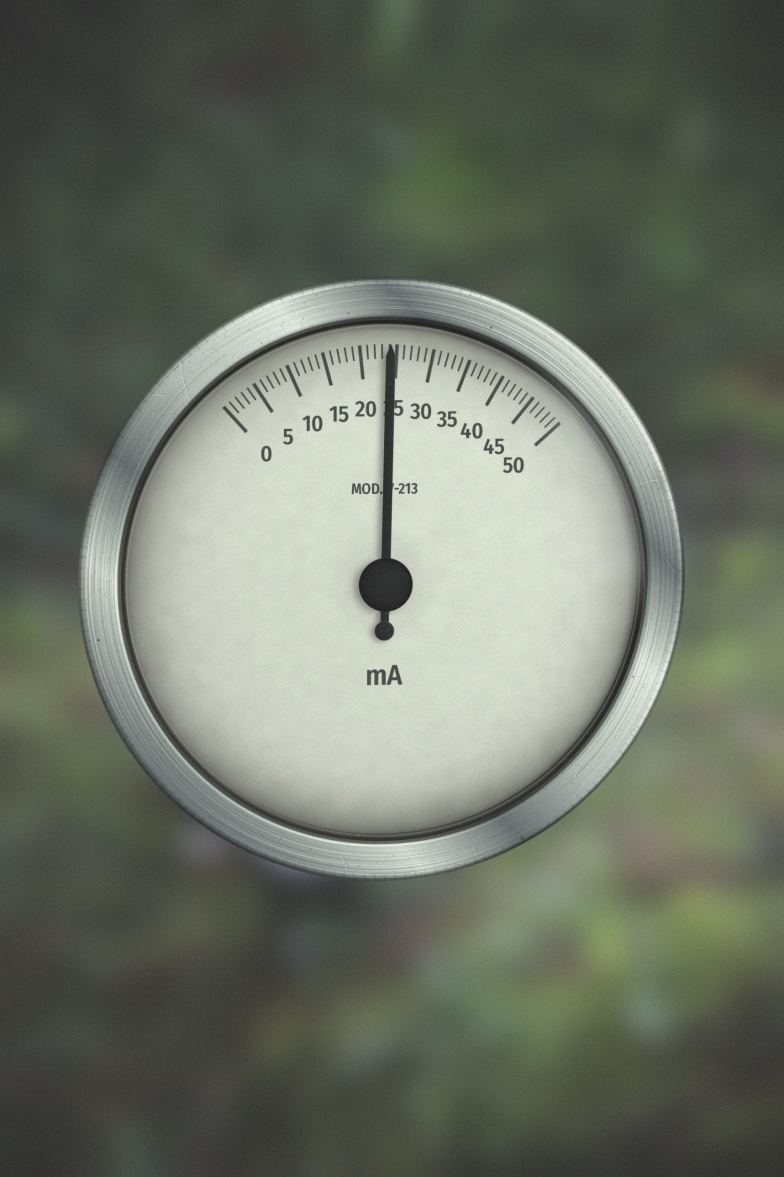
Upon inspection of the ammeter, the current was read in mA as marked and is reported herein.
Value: 24 mA
